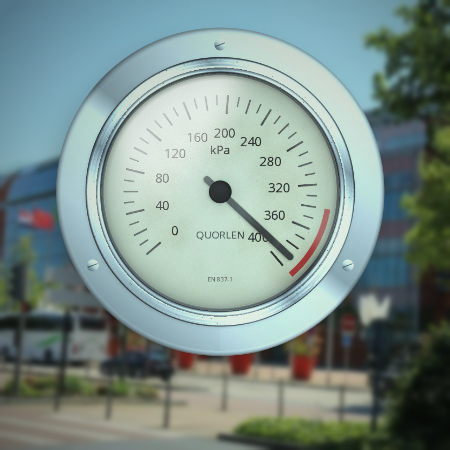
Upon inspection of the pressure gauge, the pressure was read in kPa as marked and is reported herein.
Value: 390 kPa
